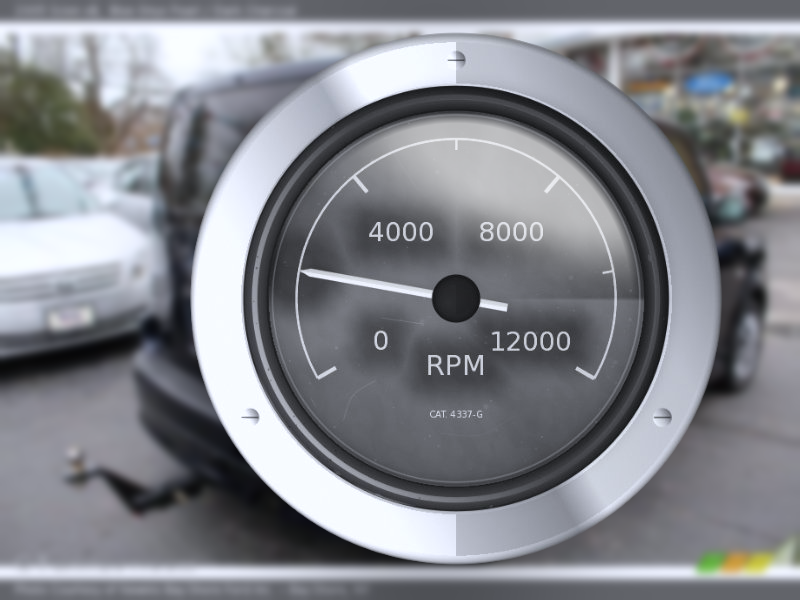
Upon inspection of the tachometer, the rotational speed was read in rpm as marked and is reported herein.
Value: 2000 rpm
